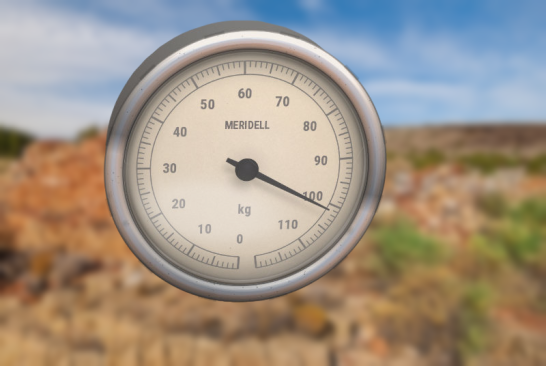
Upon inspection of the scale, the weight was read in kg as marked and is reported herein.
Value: 101 kg
